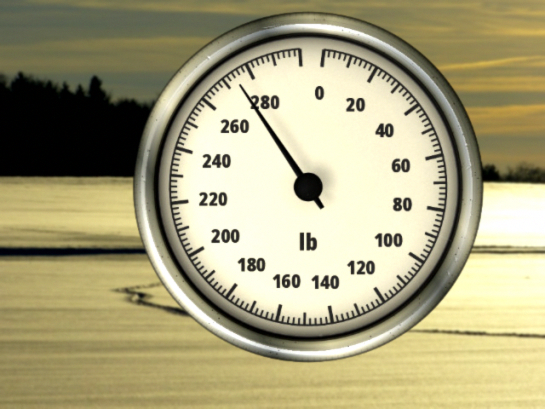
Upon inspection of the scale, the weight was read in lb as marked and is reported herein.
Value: 274 lb
